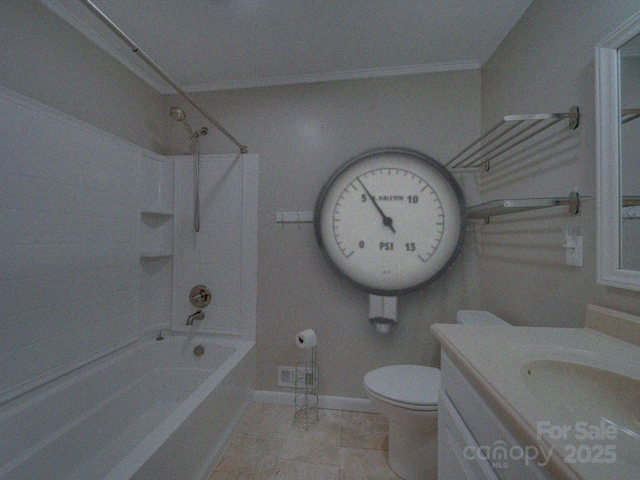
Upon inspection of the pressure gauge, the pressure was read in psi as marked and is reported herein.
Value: 5.5 psi
